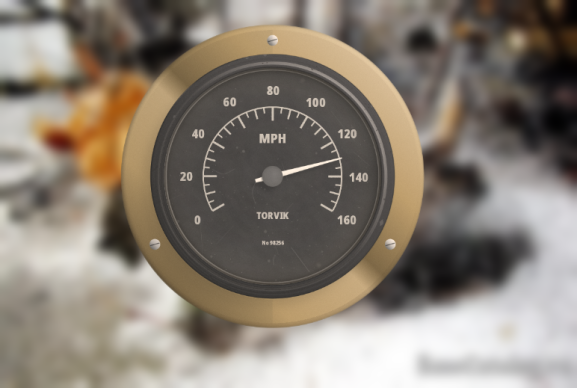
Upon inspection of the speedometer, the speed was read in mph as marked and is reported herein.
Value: 130 mph
